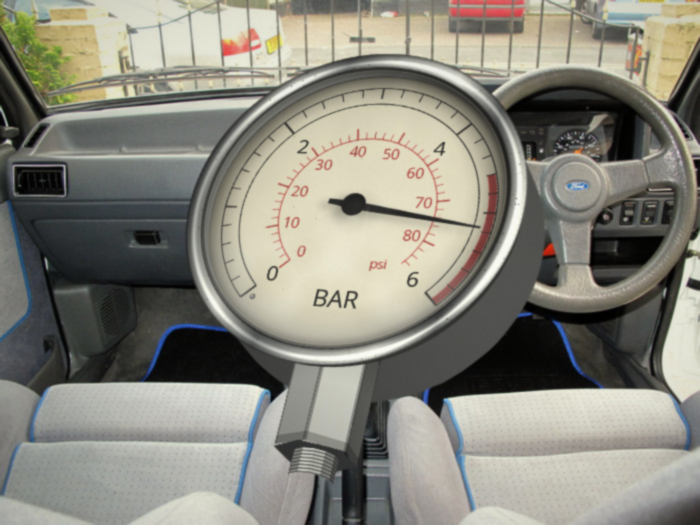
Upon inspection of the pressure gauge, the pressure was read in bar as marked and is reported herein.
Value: 5.2 bar
